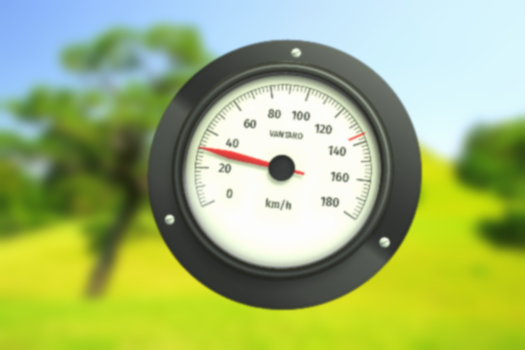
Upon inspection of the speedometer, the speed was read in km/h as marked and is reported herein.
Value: 30 km/h
